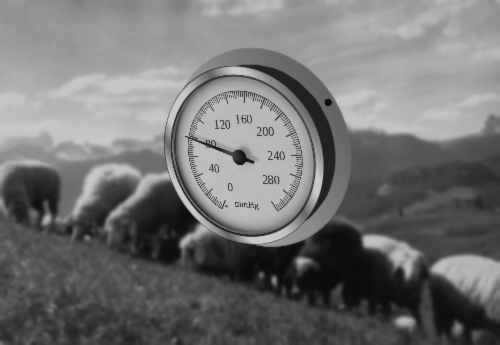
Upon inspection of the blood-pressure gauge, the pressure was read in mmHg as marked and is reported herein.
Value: 80 mmHg
